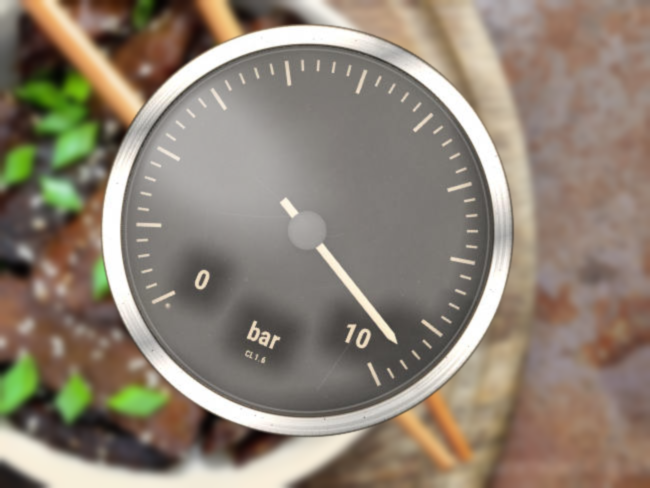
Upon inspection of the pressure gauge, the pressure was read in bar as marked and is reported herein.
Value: 9.5 bar
